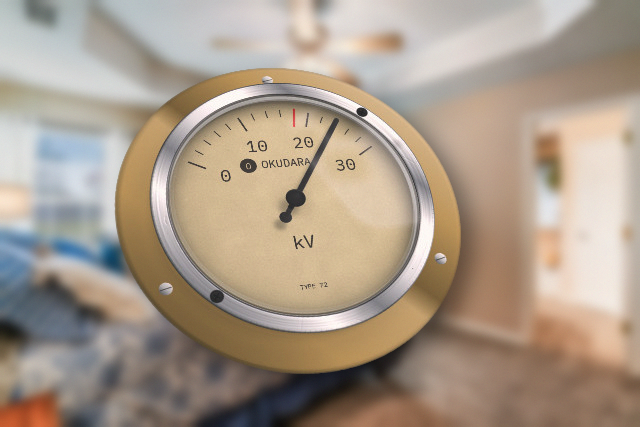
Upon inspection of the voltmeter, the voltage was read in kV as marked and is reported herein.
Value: 24 kV
